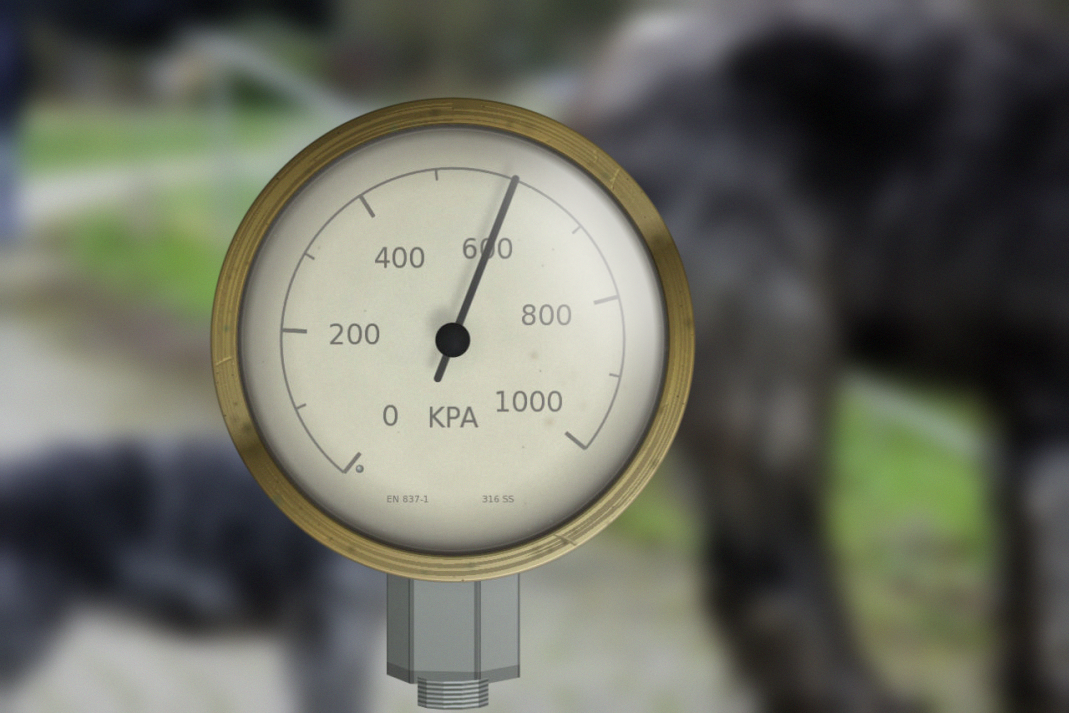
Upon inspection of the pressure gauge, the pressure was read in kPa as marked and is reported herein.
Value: 600 kPa
